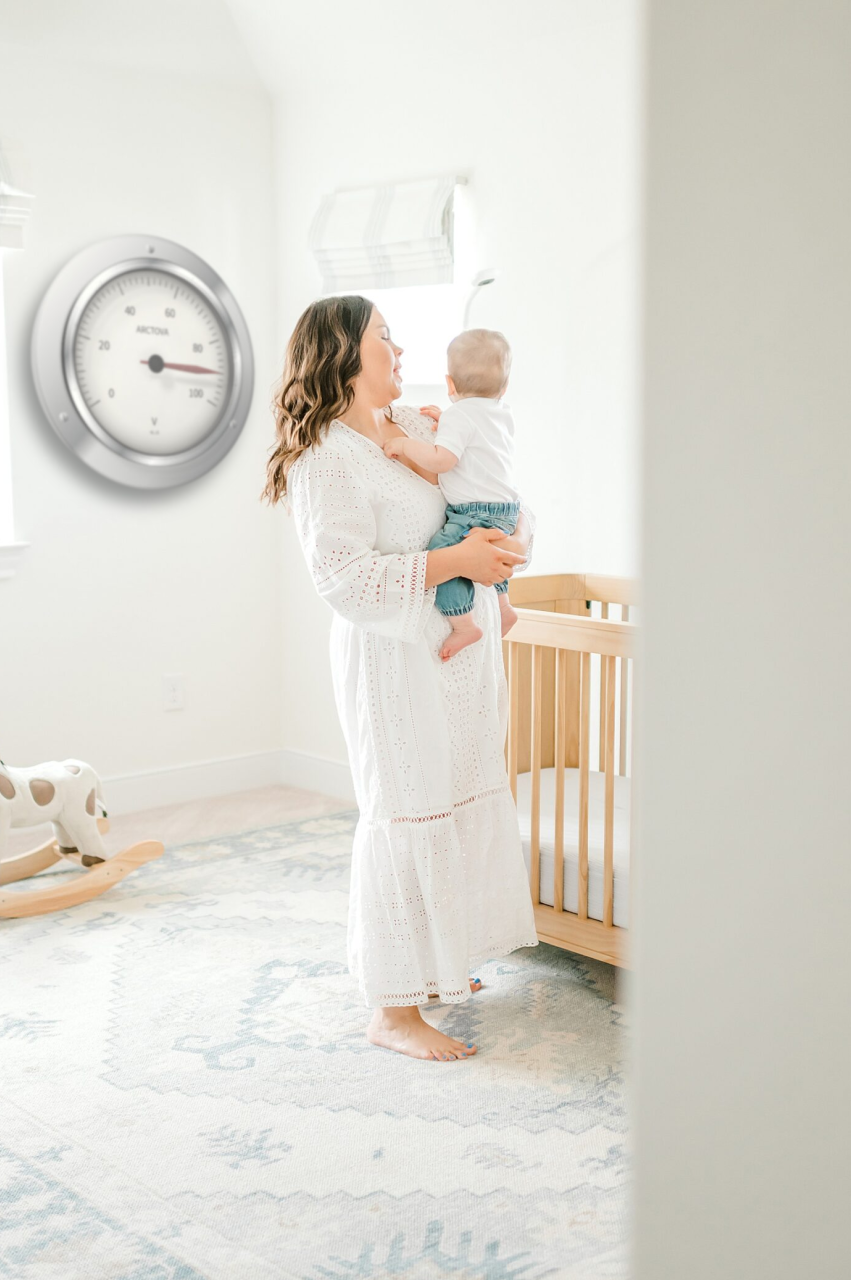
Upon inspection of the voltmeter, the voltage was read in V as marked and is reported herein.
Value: 90 V
